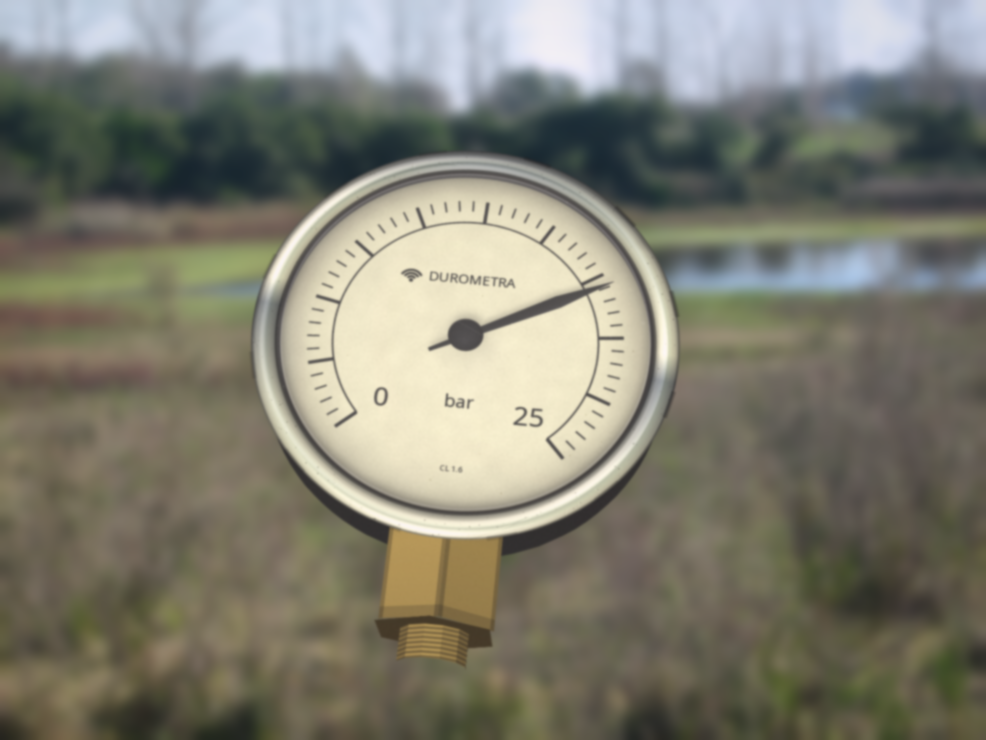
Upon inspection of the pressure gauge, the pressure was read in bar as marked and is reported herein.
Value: 18 bar
